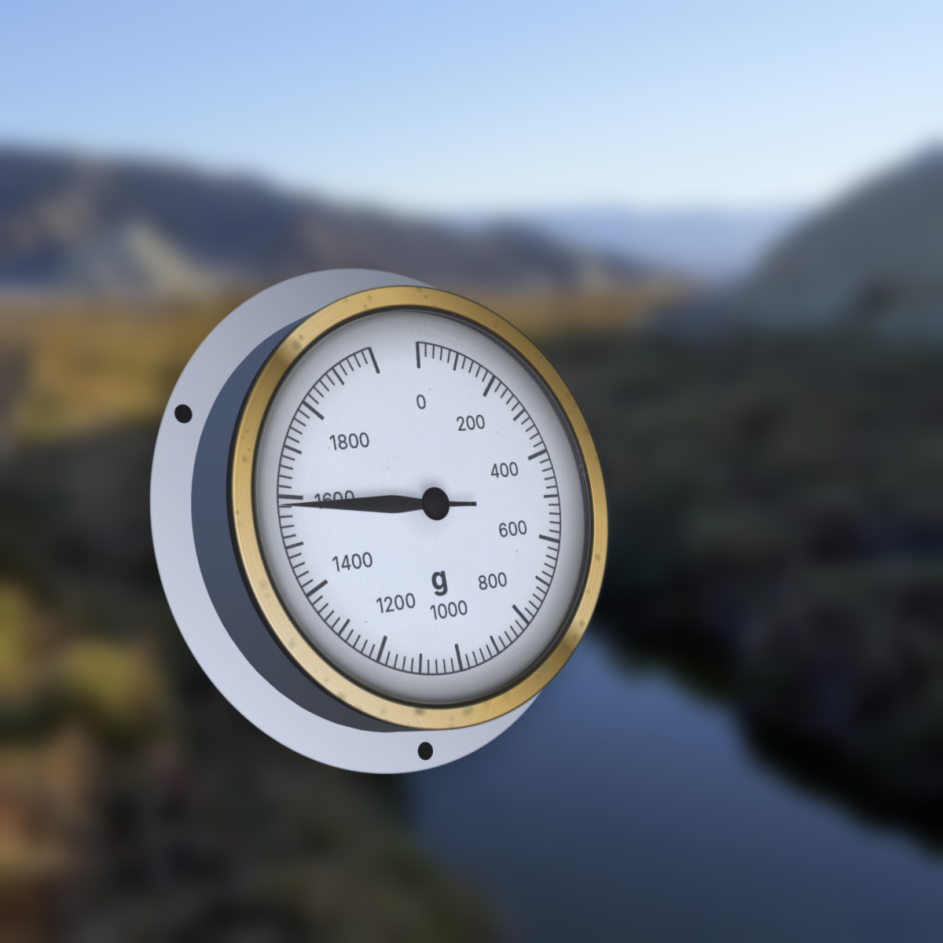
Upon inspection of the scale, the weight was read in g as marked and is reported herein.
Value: 1580 g
